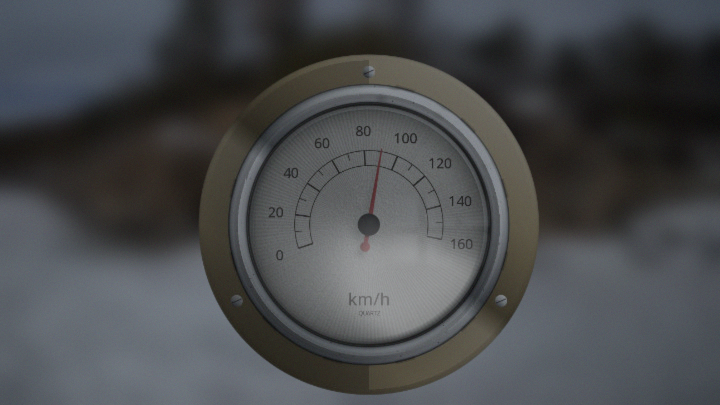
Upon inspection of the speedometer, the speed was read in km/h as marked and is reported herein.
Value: 90 km/h
